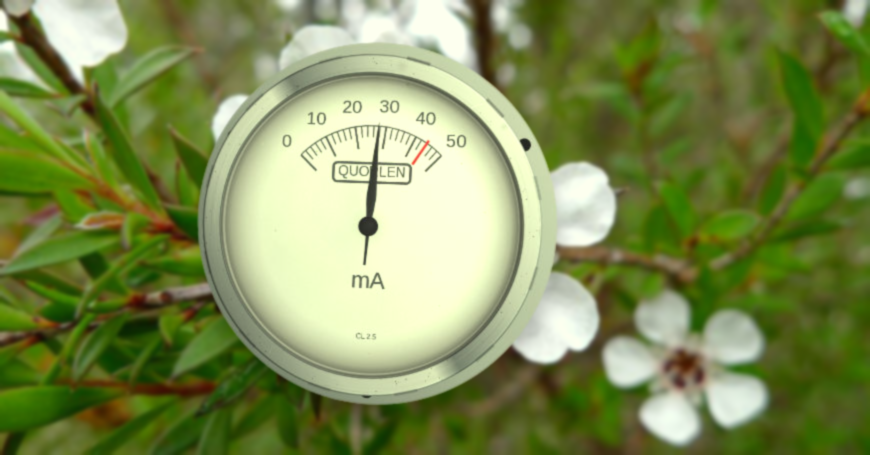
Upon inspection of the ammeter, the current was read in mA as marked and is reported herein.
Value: 28 mA
